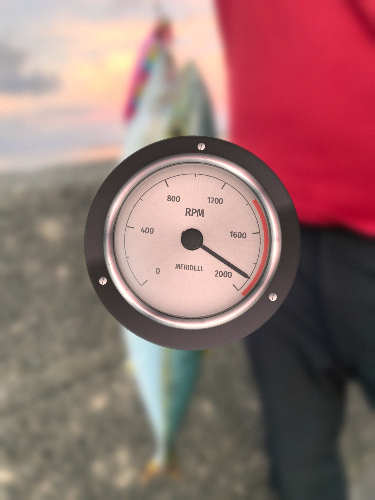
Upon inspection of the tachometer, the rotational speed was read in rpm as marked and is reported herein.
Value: 1900 rpm
